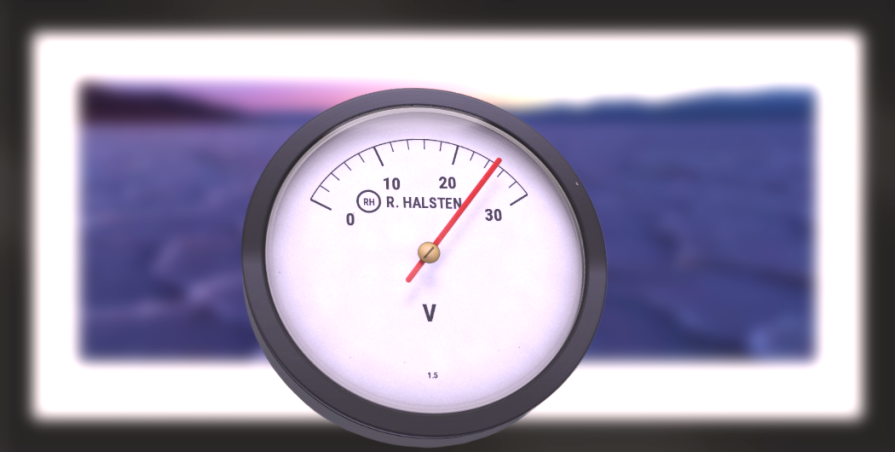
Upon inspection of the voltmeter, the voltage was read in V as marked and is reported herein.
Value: 25 V
